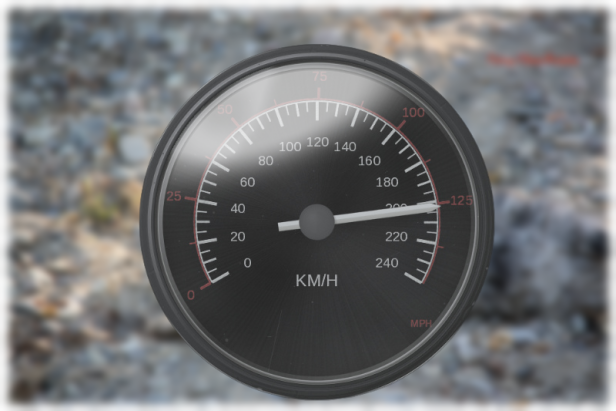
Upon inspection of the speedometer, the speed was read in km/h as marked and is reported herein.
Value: 202.5 km/h
